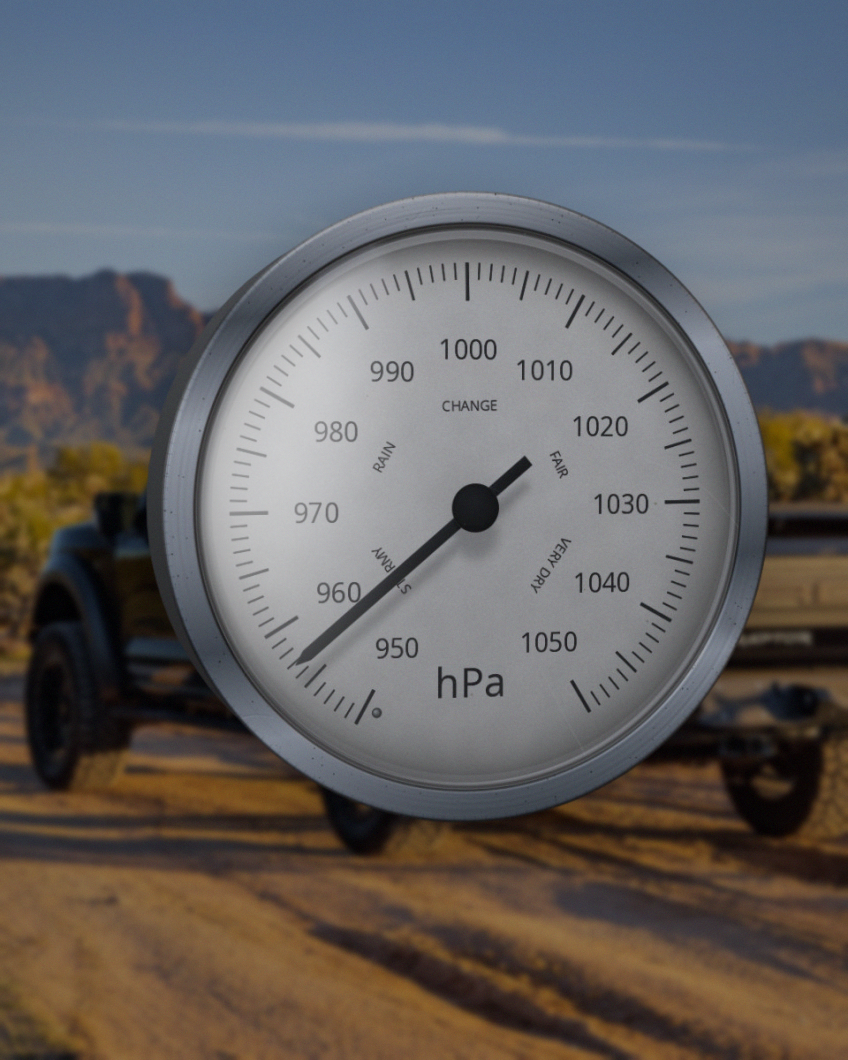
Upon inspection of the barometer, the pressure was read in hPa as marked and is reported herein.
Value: 957 hPa
